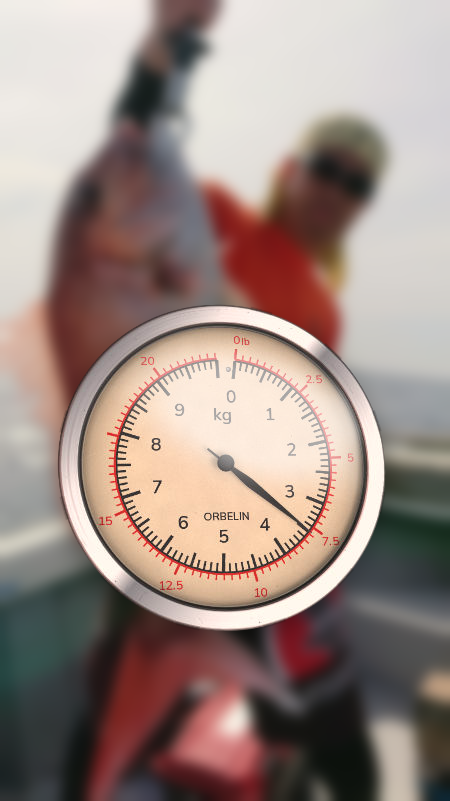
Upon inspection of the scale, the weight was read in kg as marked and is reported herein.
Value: 3.5 kg
